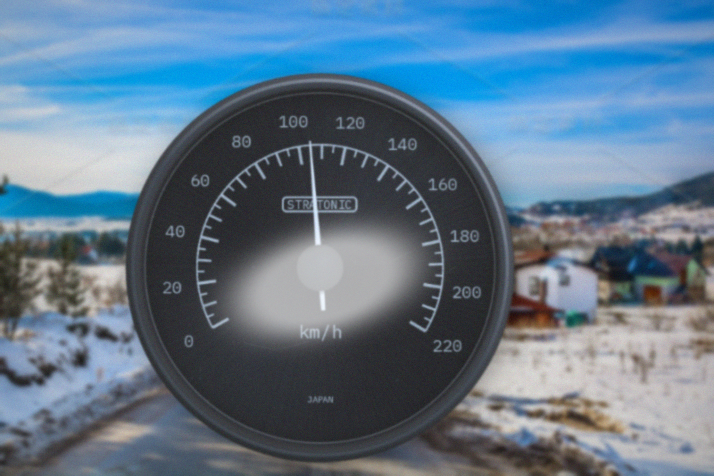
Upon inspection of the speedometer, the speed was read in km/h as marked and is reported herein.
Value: 105 km/h
